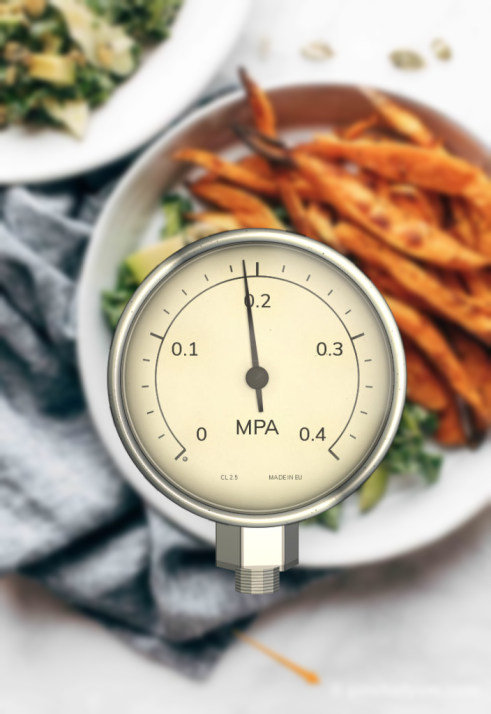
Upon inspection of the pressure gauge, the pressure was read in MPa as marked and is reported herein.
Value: 0.19 MPa
